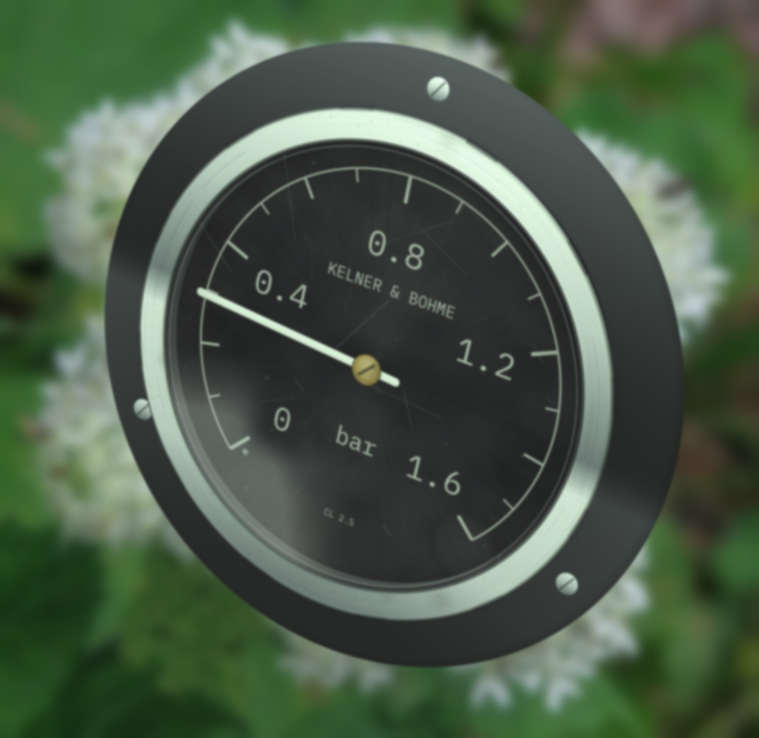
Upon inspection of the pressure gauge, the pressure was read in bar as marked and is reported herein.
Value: 0.3 bar
